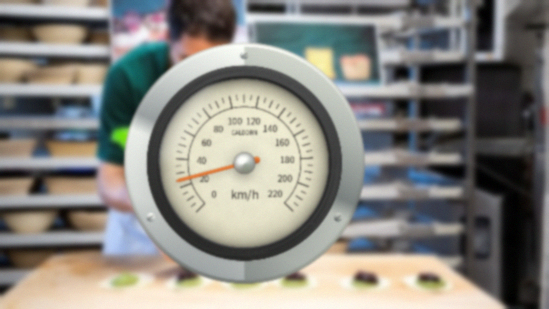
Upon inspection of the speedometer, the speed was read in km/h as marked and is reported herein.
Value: 25 km/h
